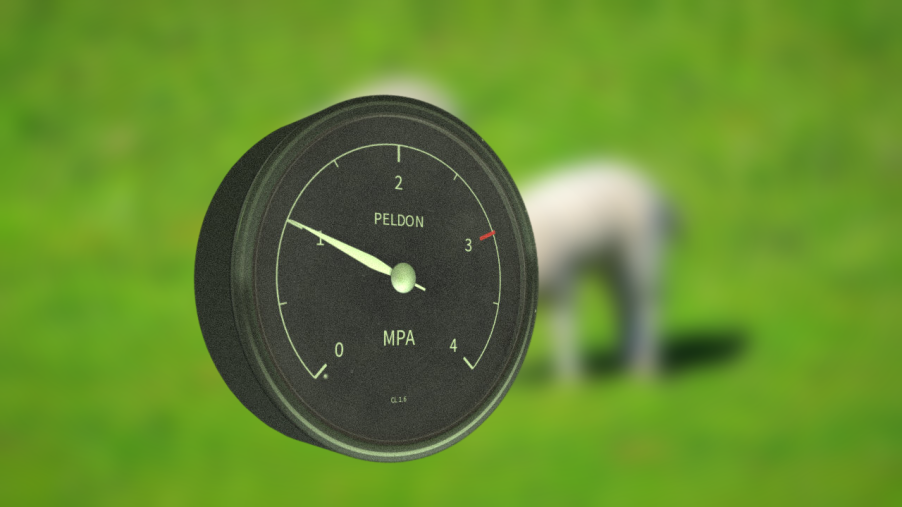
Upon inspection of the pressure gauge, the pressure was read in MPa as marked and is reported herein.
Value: 1 MPa
